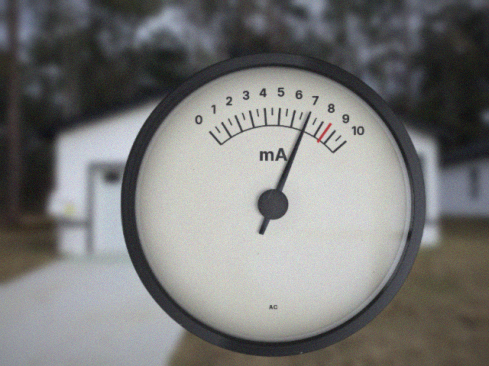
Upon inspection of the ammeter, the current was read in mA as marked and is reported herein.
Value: 7 mA
